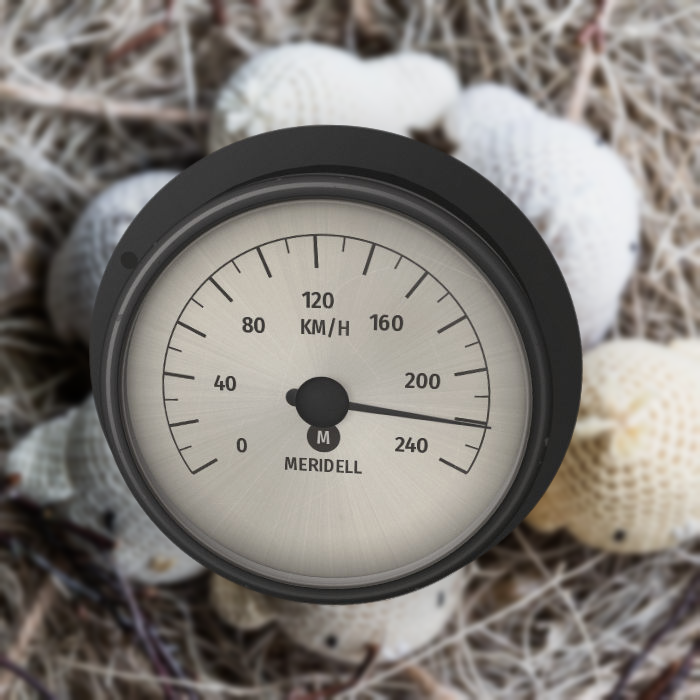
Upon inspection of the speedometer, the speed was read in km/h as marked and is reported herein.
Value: 220 km/h
